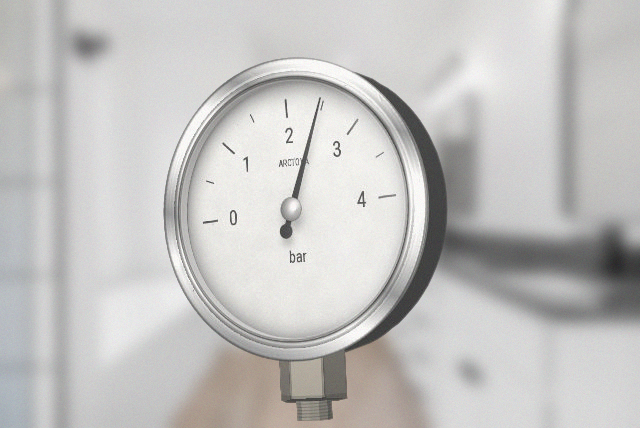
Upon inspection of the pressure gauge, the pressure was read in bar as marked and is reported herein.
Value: 2.5 bar
